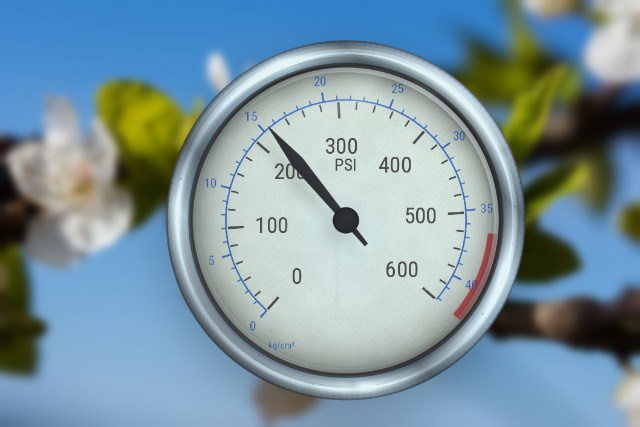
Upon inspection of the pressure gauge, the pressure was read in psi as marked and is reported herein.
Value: 220 psi
